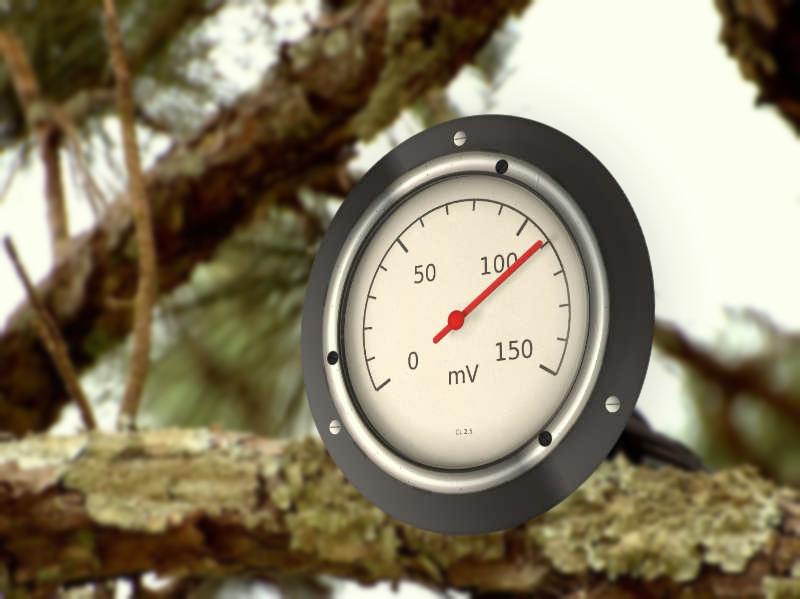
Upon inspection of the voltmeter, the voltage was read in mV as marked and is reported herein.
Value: 110 mV
